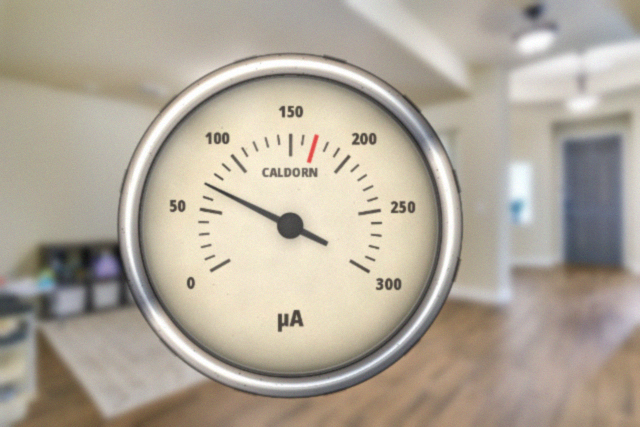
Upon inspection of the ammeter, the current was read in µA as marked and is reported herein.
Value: 70 µA
